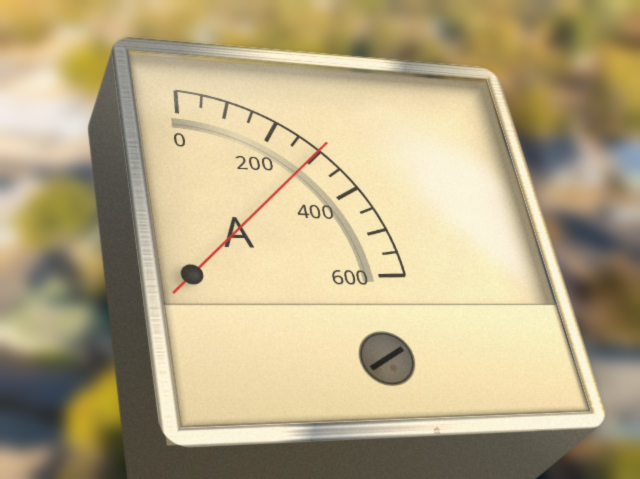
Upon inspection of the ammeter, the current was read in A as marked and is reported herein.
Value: 300 A
